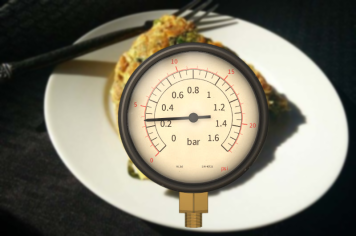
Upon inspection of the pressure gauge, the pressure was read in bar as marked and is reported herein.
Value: 0.25 bar
